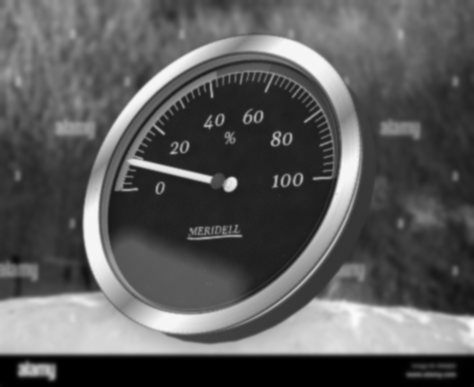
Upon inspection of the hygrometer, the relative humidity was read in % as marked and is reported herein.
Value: 8 %
